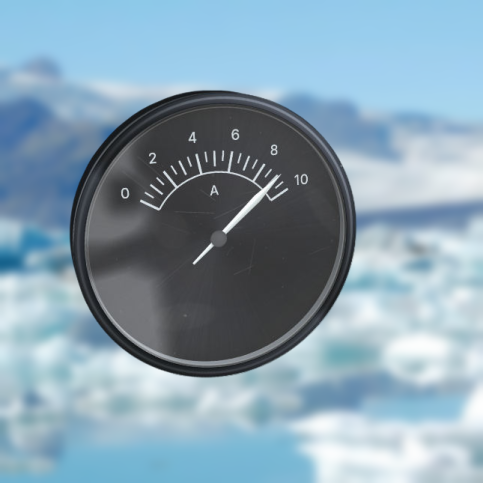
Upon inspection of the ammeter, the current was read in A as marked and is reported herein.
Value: 9 A
